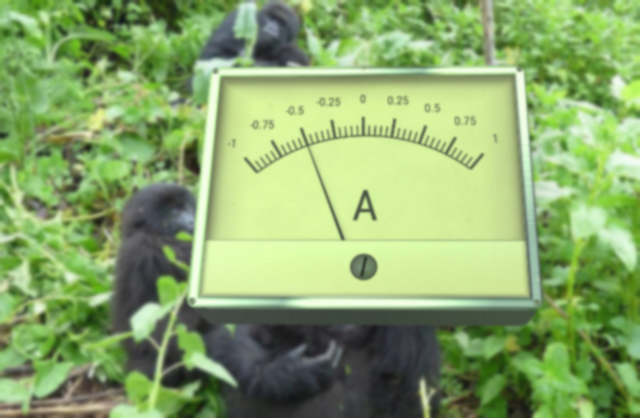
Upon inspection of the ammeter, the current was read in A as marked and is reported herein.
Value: -0.5 A
